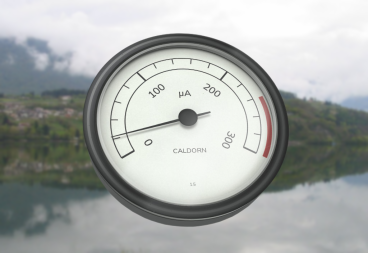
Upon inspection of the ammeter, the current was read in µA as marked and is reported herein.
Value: 20 µA
